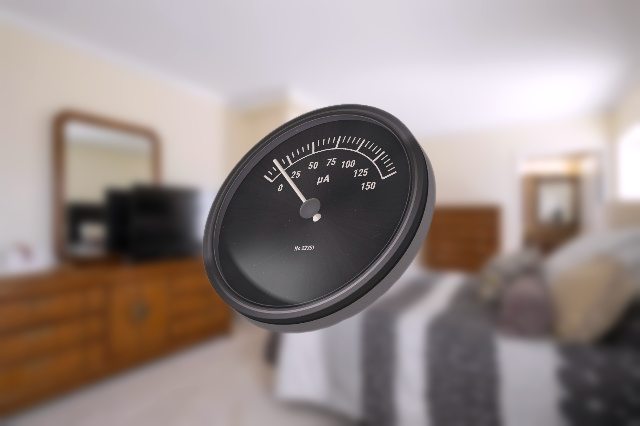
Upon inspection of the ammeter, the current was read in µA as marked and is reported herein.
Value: 15 µA
